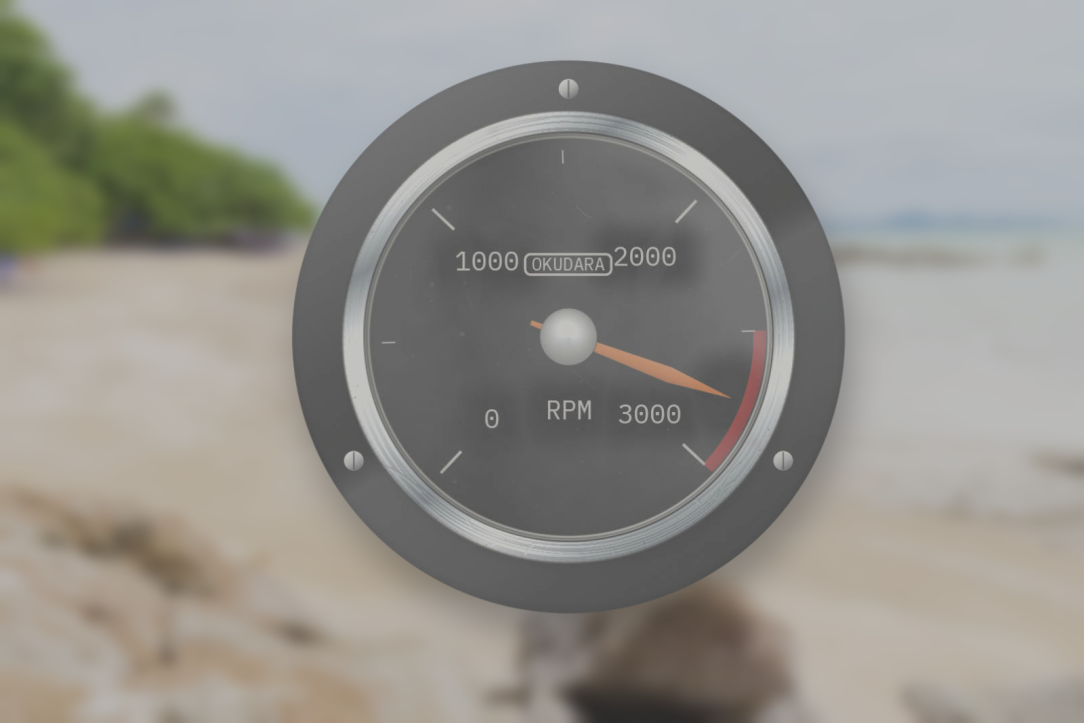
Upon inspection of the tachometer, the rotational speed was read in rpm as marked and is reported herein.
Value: 2750 rpm
